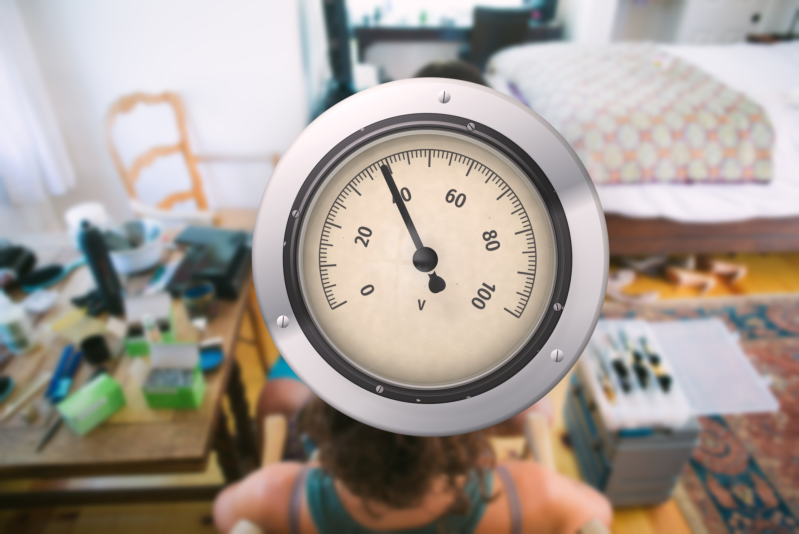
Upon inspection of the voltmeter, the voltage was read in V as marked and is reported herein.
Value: 39 V
